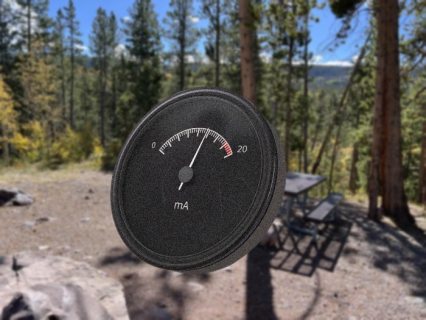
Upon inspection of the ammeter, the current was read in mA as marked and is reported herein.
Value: 12.5 mA
